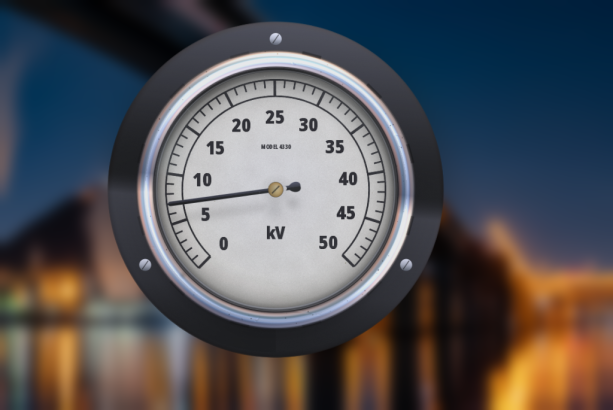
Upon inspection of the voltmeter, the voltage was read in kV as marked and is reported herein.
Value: 7 kV
